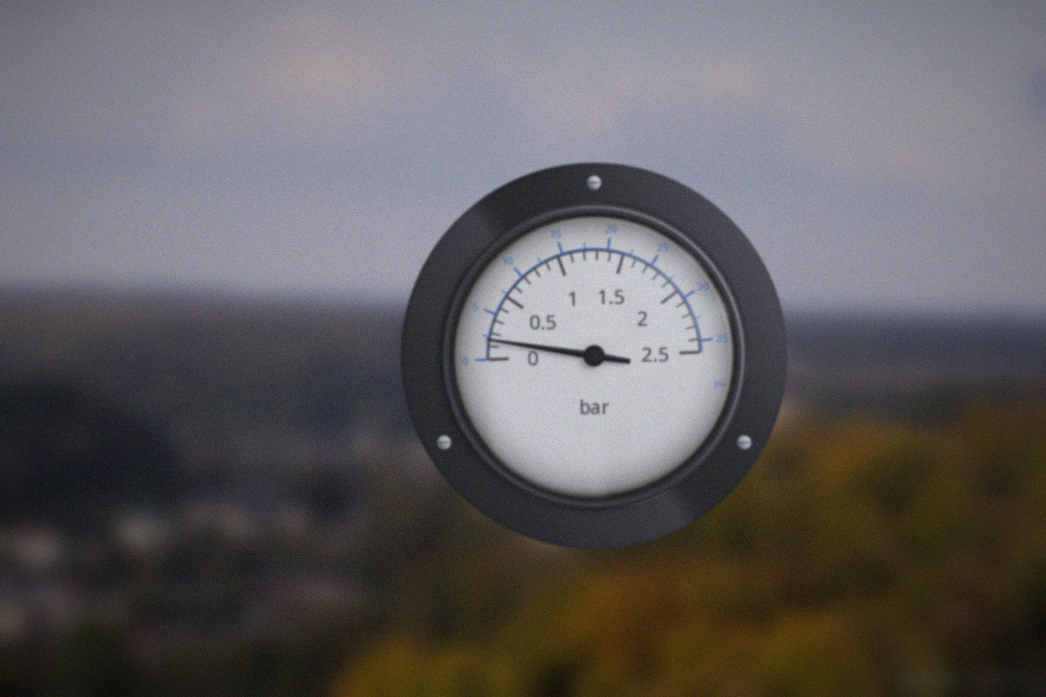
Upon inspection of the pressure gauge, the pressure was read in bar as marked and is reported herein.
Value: 0.15 bar
